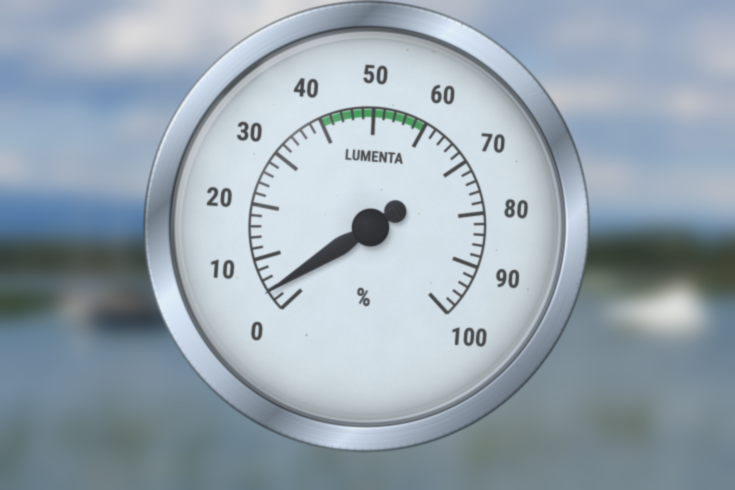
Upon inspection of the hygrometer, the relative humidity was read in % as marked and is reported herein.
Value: 4 %
